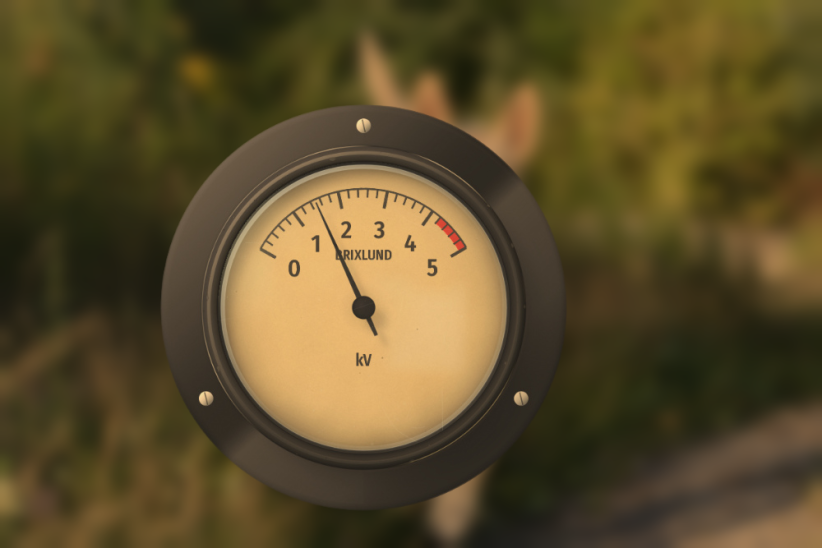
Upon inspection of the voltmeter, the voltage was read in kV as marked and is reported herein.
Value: 1.5 kV
